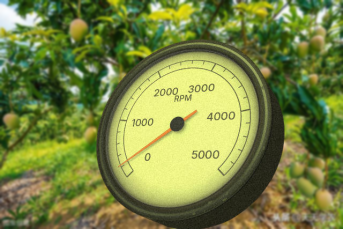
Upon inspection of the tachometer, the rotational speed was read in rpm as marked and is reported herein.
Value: 200 rpm
